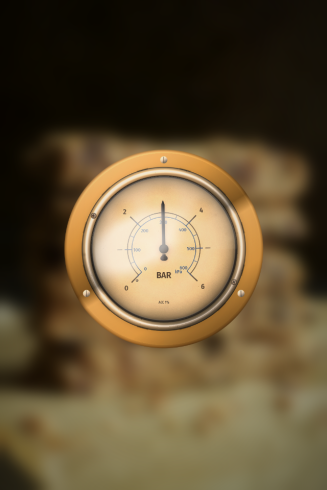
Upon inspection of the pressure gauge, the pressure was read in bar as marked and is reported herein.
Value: 3 bar
